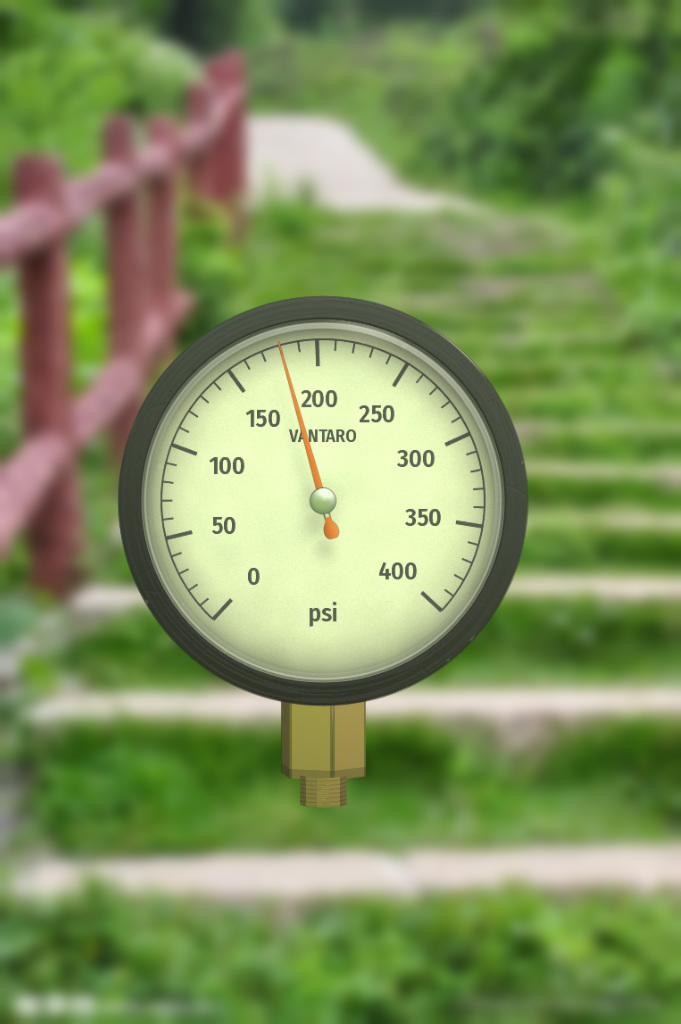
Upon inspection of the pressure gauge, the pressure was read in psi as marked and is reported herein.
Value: 180 psi
